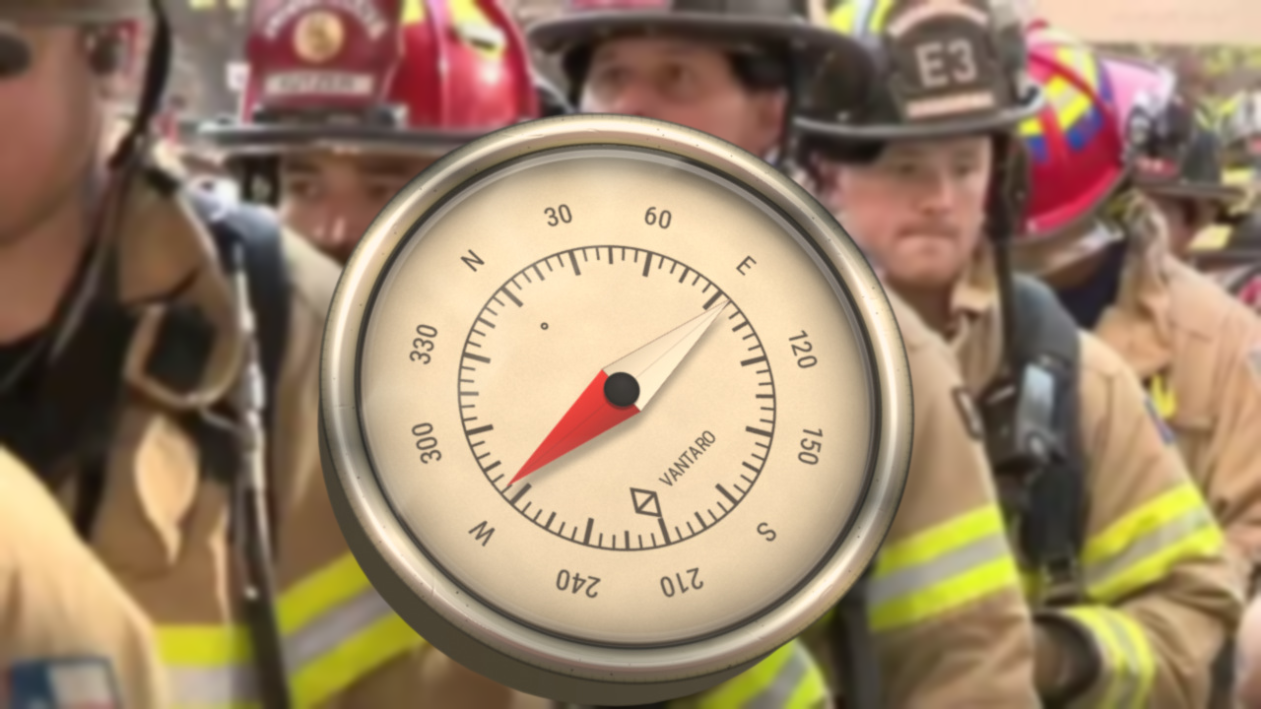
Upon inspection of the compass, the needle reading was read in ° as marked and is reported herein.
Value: 275 °
